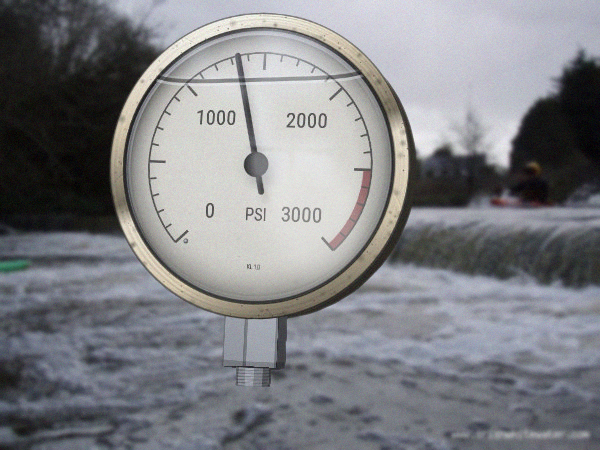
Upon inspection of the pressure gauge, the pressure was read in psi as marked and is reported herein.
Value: 1350 psi
